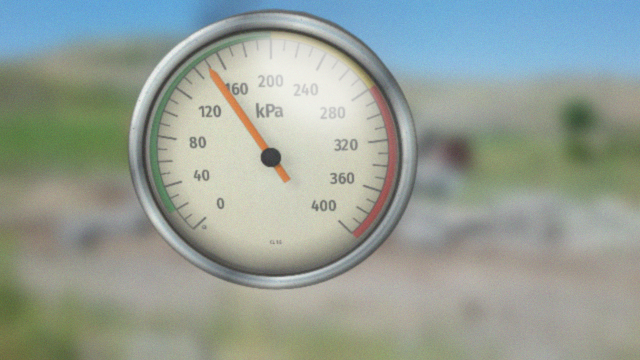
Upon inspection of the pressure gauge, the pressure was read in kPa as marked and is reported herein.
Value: 150 kPa
